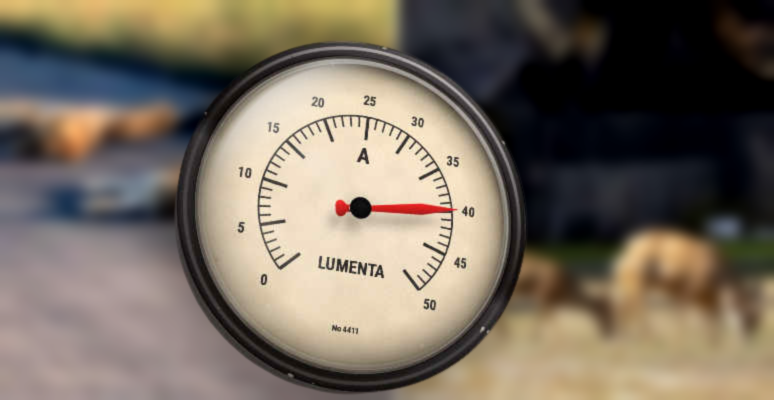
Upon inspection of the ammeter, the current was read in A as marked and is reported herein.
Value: 40 A
